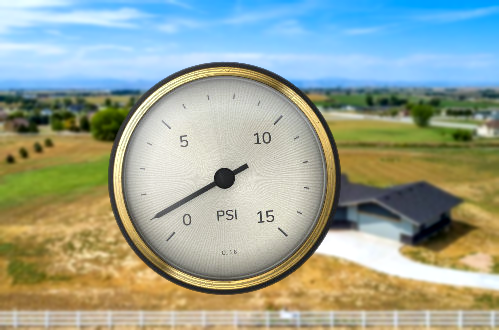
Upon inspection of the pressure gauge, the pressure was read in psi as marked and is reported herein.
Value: 1 psi
